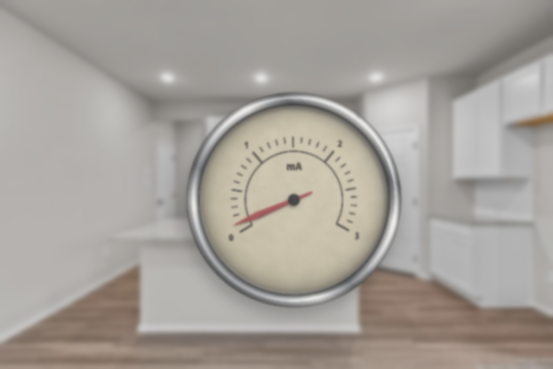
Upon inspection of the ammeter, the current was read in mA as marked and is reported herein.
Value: 0.1 mA
